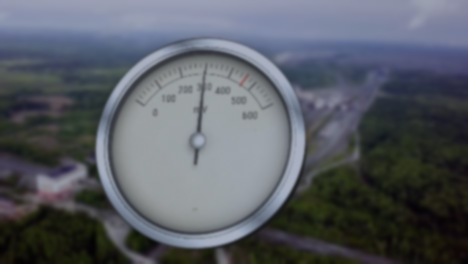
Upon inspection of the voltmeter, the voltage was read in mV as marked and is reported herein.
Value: 300 mV
